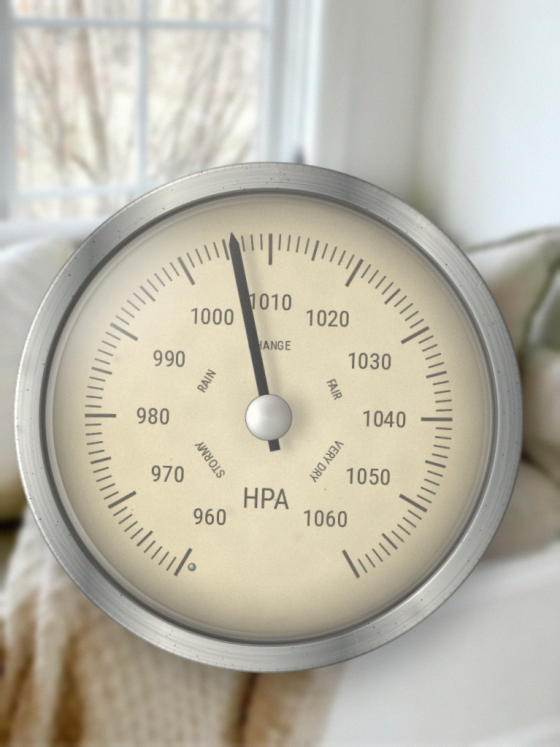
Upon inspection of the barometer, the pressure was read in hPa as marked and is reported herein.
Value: 1006 hPa
